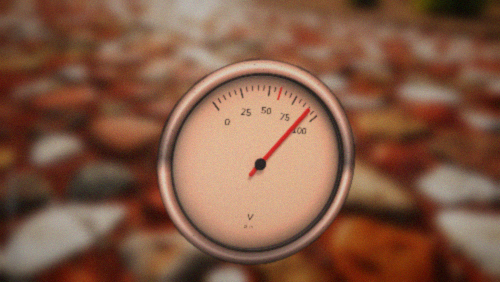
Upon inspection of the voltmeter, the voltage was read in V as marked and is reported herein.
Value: 90 V
